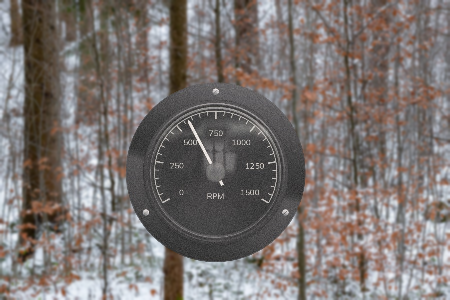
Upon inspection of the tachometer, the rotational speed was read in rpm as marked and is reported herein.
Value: 575 rpm
